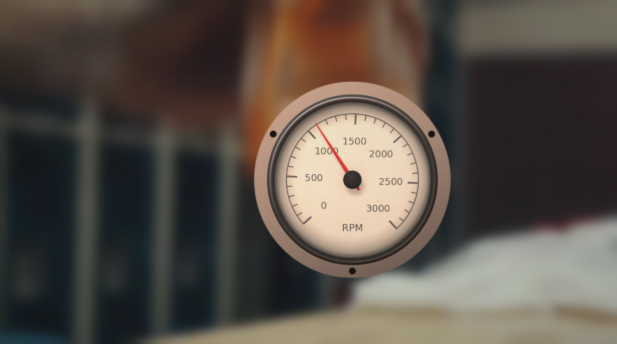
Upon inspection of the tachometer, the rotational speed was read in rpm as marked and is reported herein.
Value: 1100 rpm
